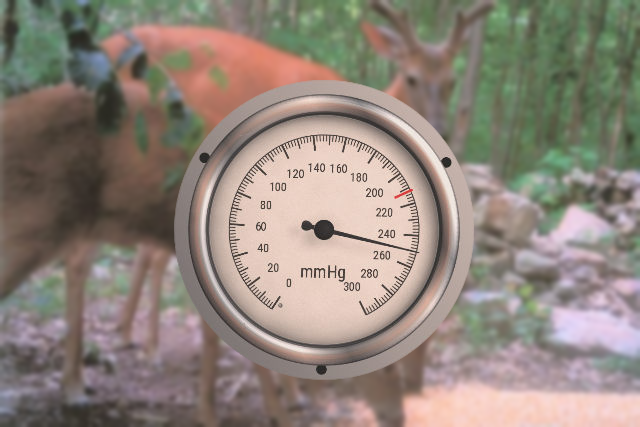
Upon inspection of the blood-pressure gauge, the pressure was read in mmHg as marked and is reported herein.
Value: 250 mmHg
